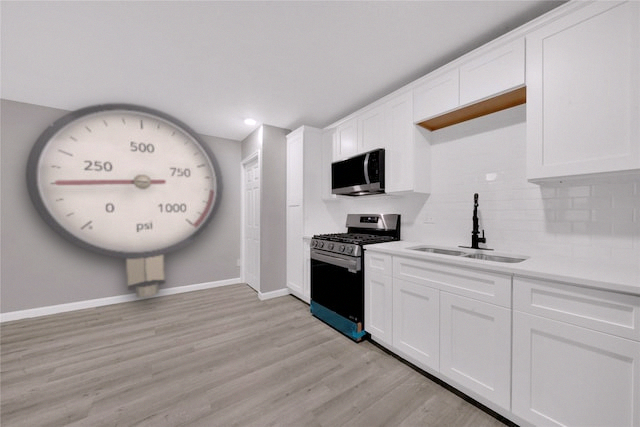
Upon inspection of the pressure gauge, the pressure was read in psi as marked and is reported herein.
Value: 150 psi
